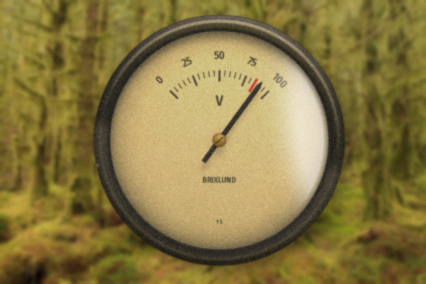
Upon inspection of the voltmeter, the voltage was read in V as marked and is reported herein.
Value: 90 V
